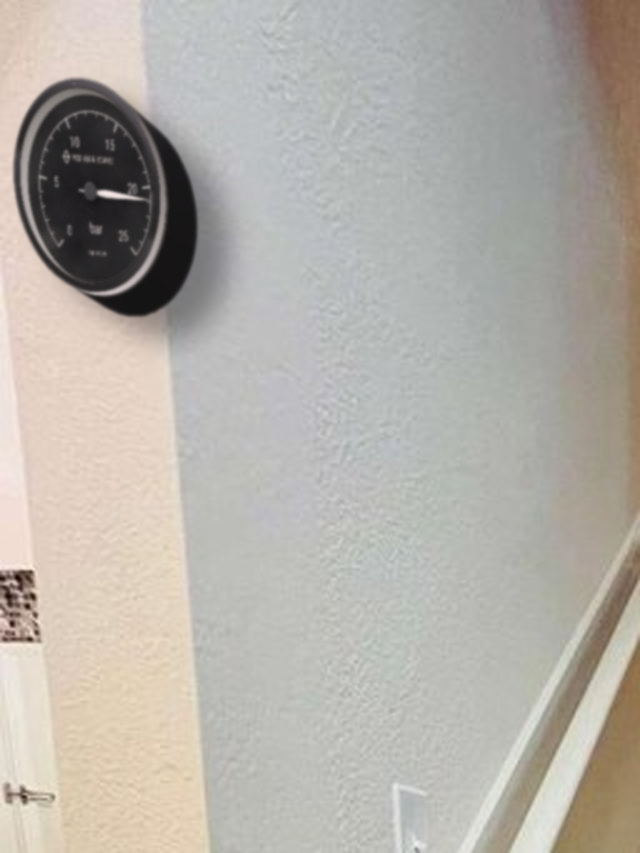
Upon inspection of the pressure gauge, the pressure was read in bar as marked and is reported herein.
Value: 21 bar
